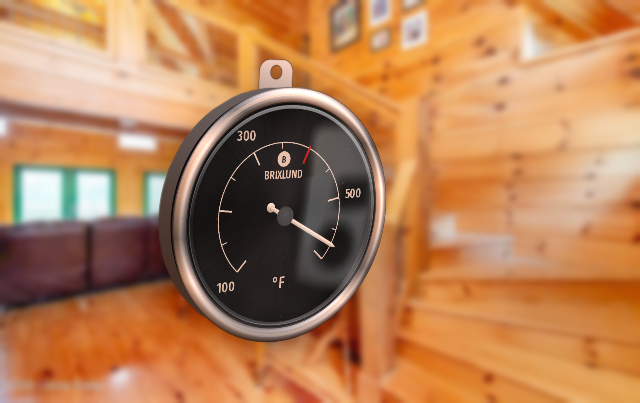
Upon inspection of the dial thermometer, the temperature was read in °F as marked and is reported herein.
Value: 575 °F
